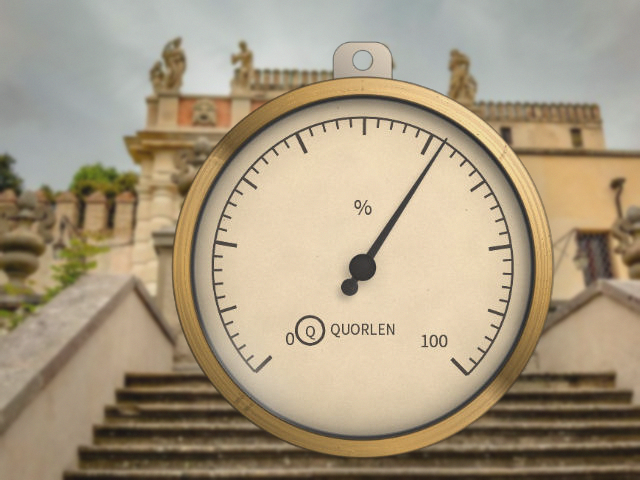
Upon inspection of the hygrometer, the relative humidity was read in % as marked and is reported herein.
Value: 62 %
